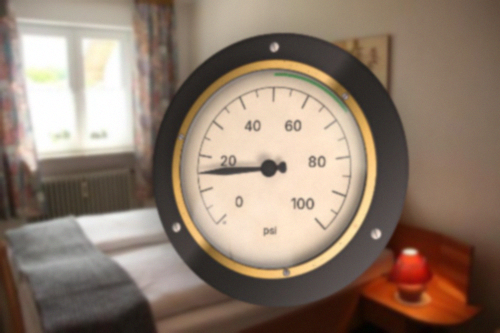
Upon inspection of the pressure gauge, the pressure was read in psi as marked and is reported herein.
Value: 15 psi
